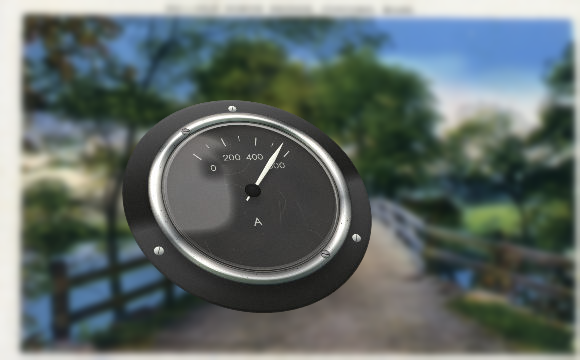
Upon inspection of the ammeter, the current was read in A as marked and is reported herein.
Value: 550 A
